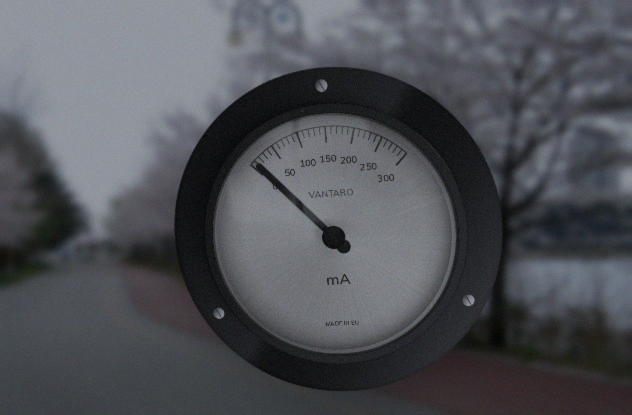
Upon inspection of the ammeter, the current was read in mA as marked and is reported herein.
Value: 10 mA
